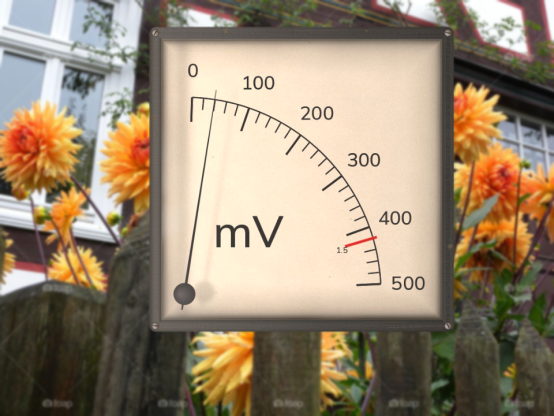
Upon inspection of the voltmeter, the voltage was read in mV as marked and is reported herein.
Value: 40 mV
